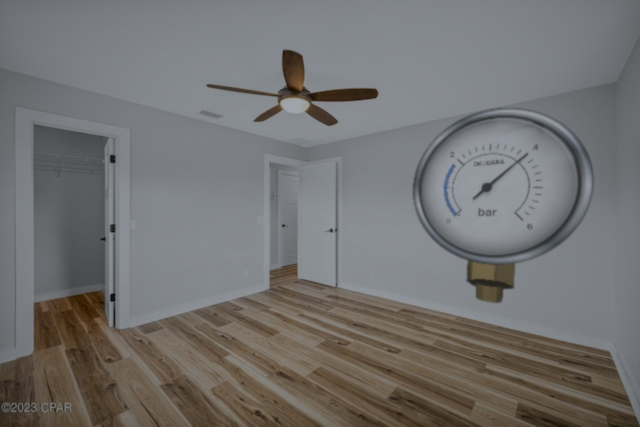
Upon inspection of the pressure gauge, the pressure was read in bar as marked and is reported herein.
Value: 4 bar
